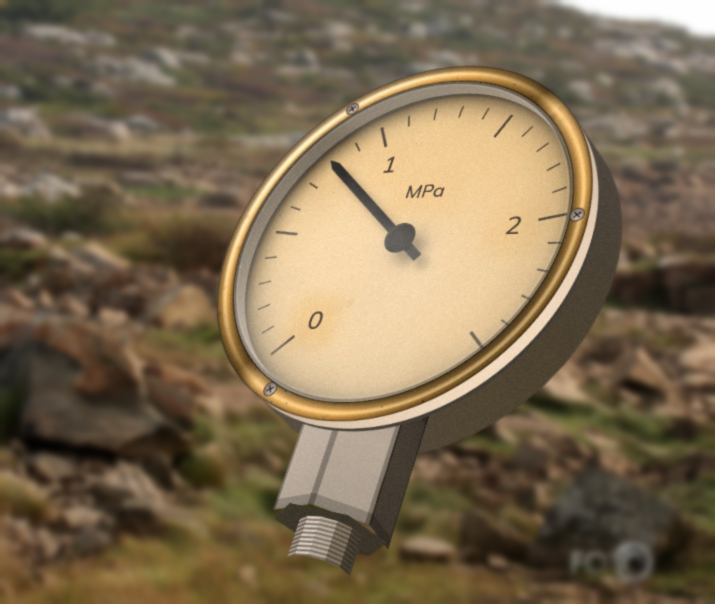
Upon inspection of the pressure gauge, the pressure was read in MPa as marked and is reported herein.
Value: 0.8 MPa
